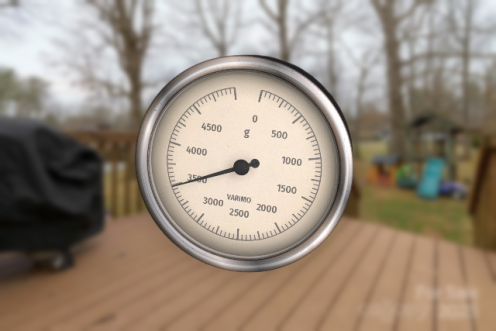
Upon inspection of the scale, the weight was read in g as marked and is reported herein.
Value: 3500 g
